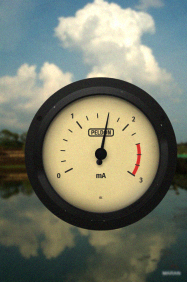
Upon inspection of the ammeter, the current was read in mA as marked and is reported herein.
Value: 1.6 mA
